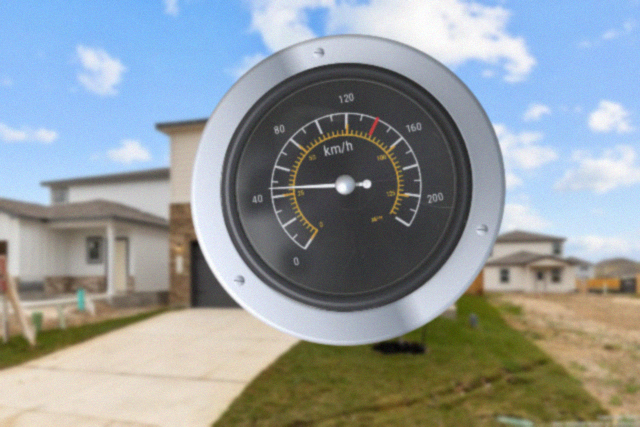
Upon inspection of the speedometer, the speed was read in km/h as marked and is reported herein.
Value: 45 km/h
